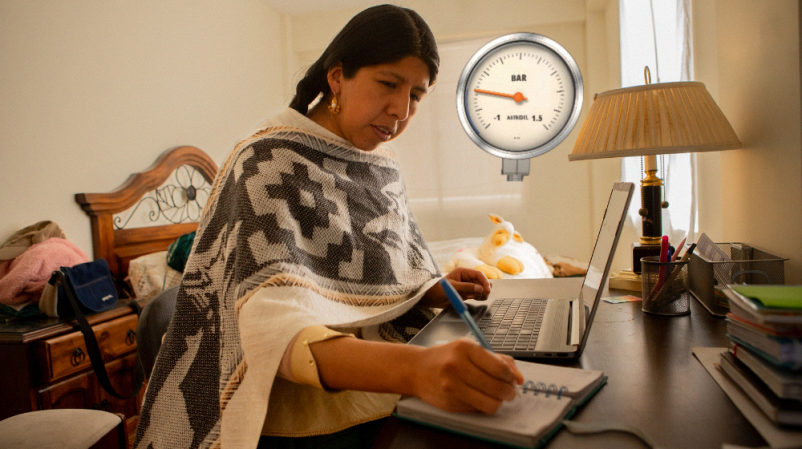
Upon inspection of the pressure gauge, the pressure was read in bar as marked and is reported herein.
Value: -0.5 bar
